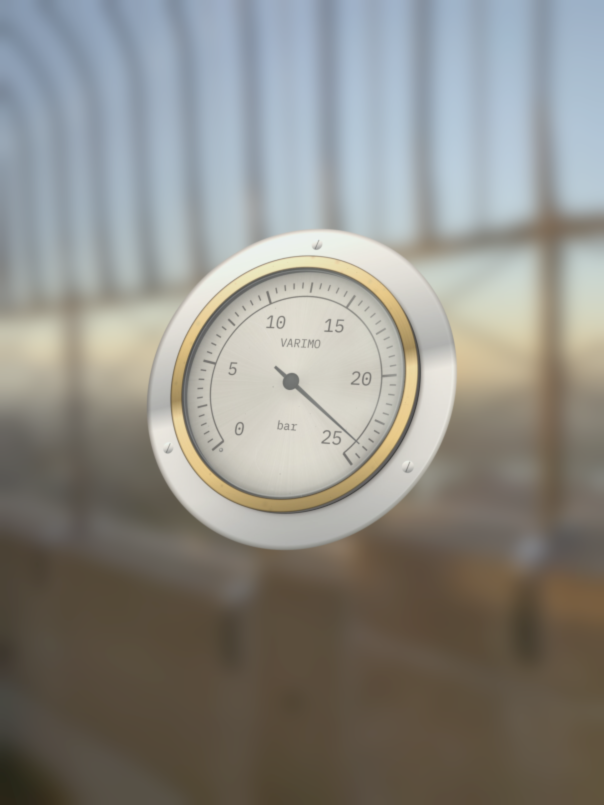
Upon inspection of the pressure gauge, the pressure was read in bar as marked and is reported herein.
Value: 24 bar
